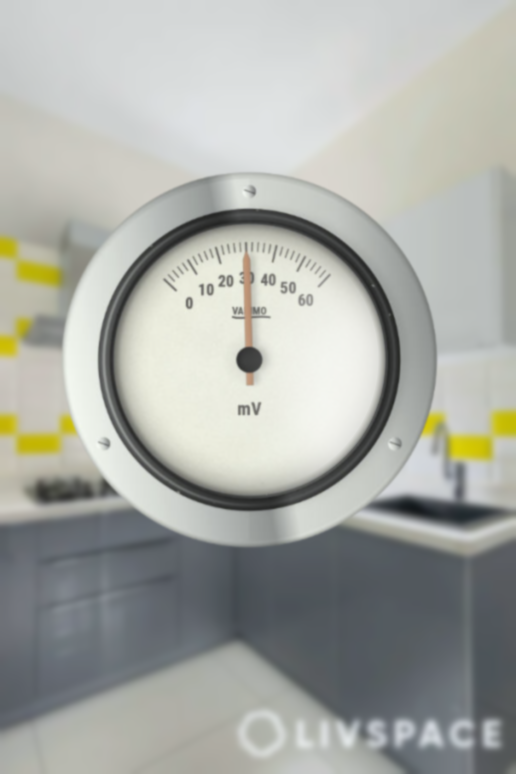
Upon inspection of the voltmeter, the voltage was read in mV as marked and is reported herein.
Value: 30 mV
